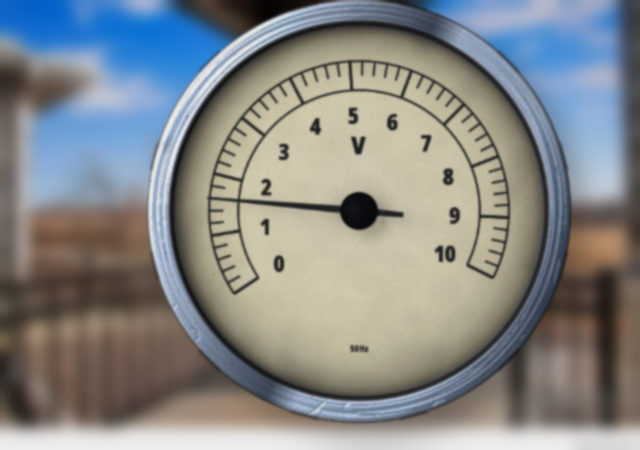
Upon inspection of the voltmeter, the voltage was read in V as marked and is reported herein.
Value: 1.6 V
